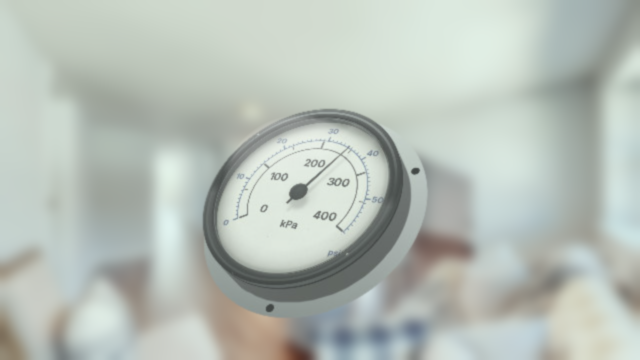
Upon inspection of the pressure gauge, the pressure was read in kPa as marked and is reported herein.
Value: 250 kPa
